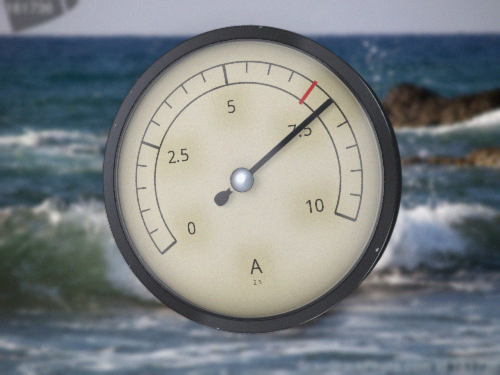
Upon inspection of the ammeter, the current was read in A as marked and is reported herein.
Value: 7.5 A
